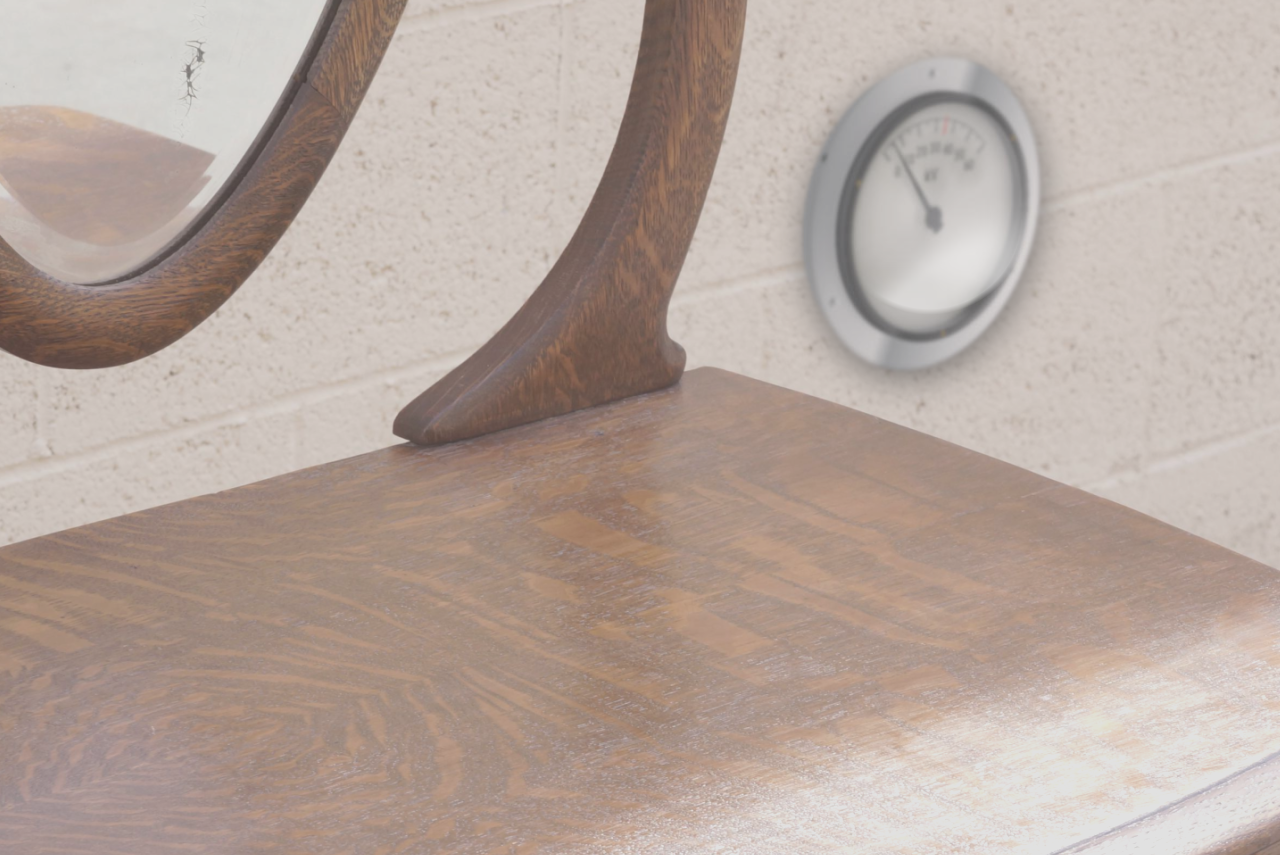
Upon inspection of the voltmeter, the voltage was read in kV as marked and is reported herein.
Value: 5 kV
